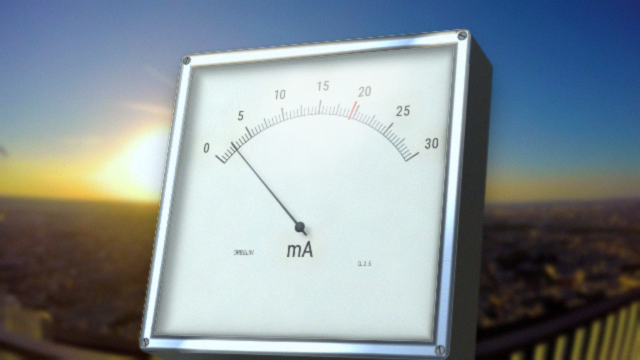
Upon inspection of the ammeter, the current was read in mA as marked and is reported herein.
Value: 2.5 mA
